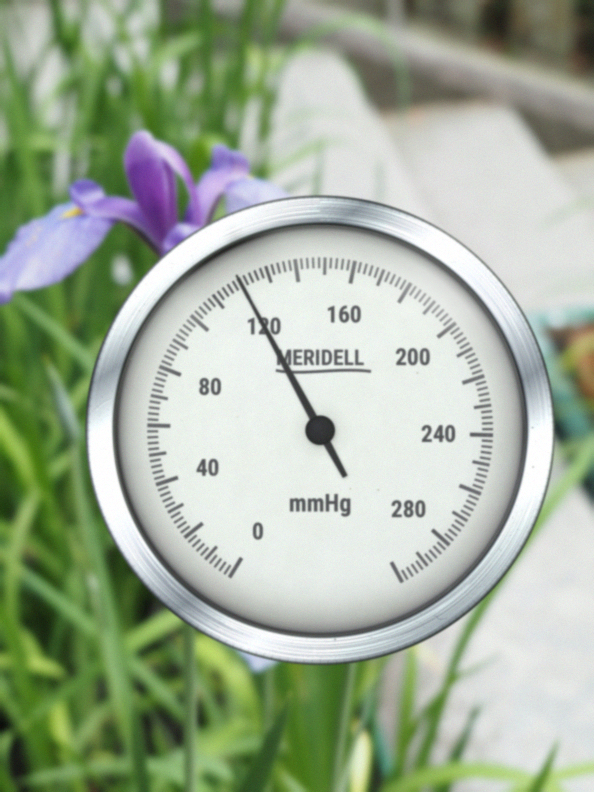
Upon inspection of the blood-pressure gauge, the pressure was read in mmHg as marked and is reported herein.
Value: 120 mmHg
